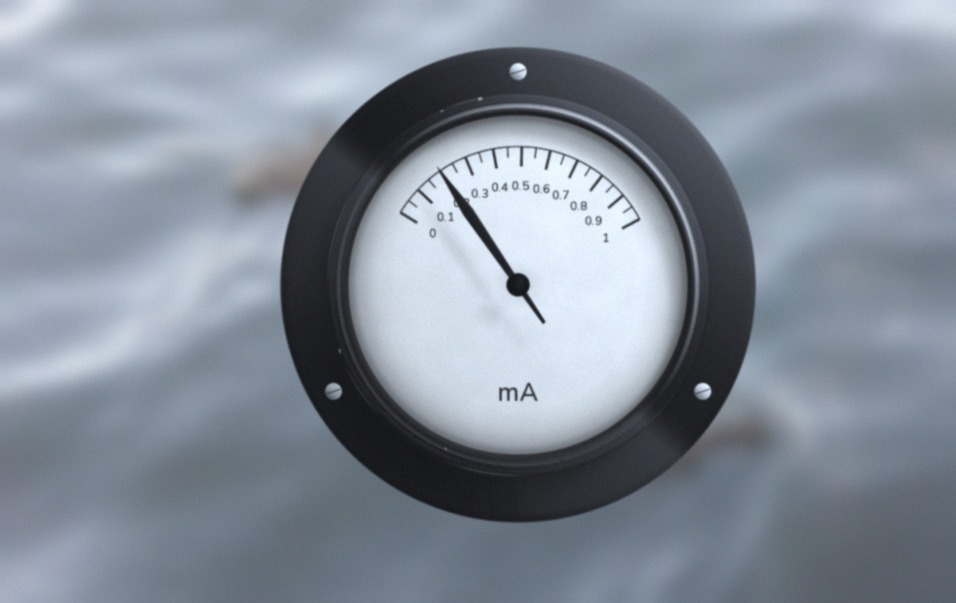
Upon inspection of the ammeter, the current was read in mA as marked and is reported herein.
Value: 0.2 mA
